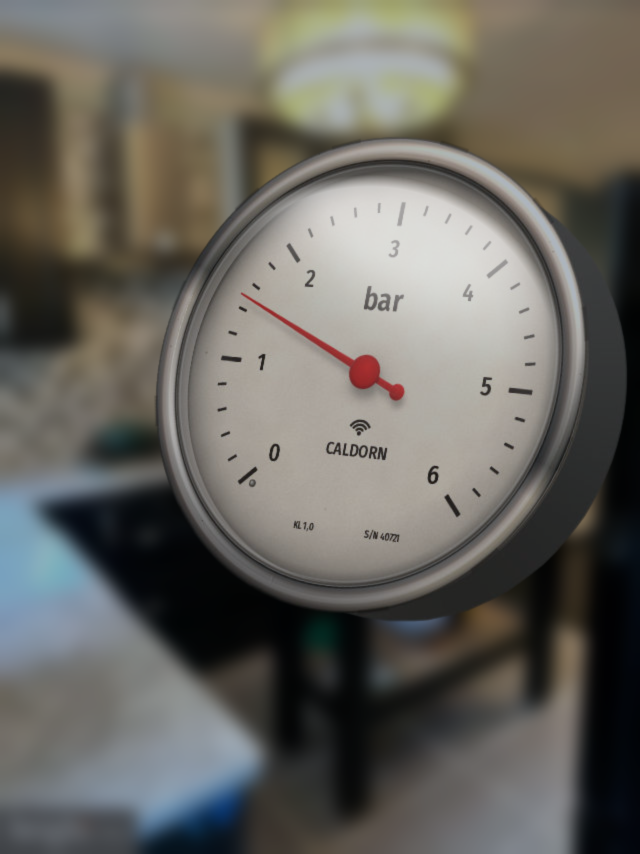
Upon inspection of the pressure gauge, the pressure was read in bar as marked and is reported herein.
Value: 1.5 bar
